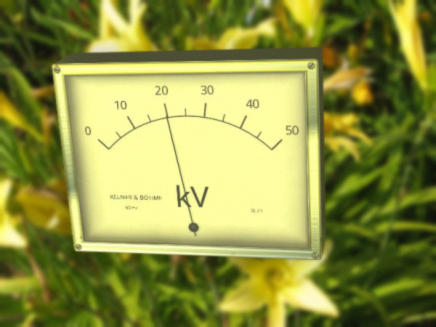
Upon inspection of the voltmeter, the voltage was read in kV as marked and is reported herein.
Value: 20 kV
